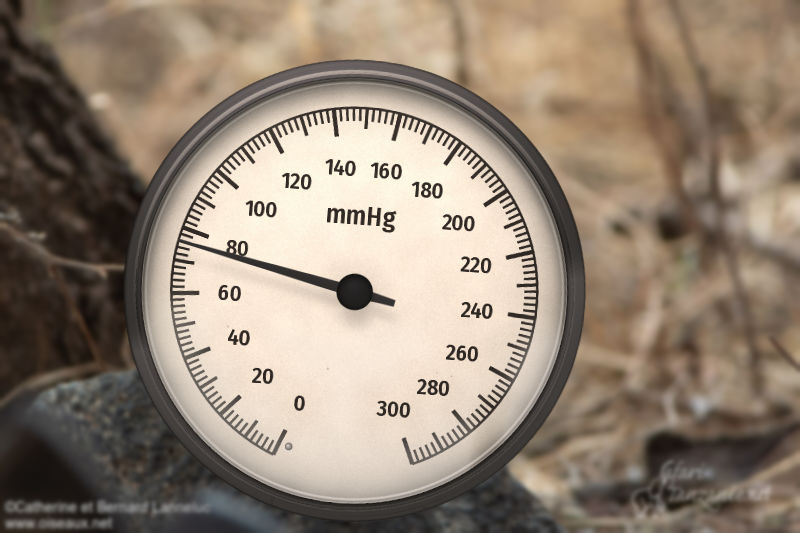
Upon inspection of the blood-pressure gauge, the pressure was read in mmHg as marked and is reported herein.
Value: 76 mmHg
